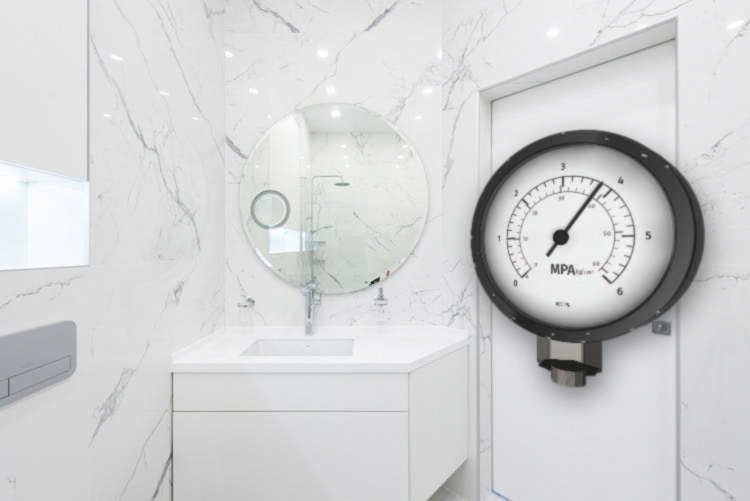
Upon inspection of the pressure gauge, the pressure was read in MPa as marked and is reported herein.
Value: 3.8 MPa
